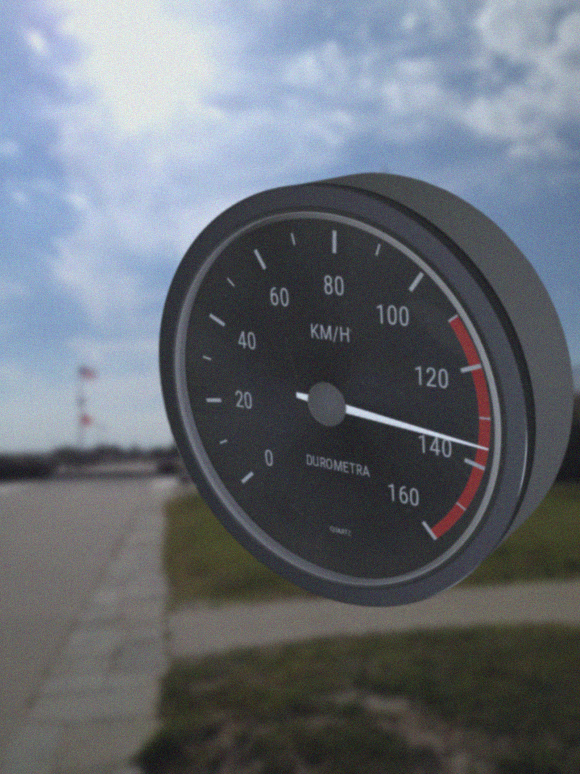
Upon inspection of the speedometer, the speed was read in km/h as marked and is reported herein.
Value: 135 km/h
